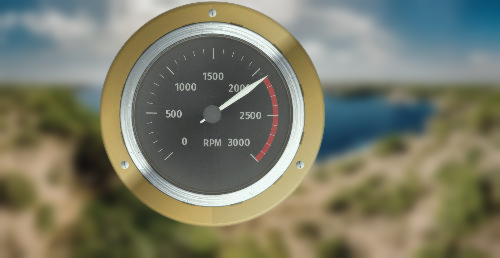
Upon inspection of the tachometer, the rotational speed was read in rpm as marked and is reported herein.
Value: 2100 rpm
